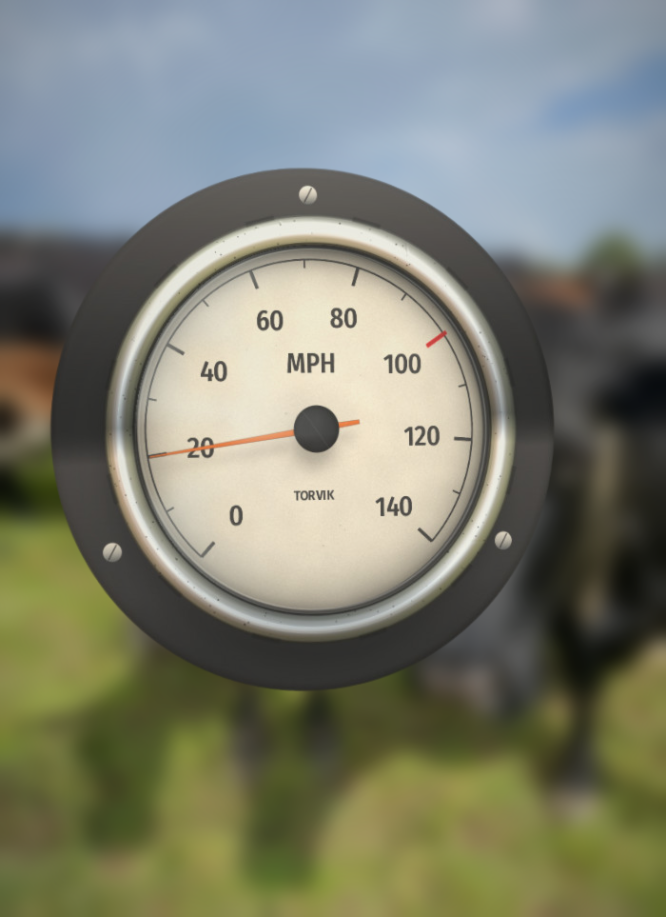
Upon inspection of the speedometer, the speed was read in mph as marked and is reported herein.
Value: 20 mph
